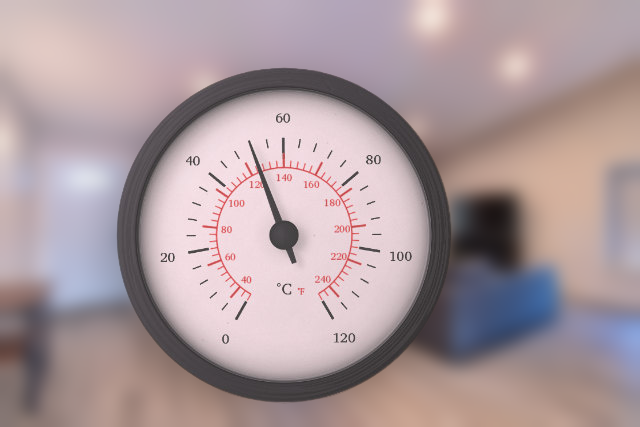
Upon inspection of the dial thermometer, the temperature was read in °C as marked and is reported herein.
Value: 52 °C
